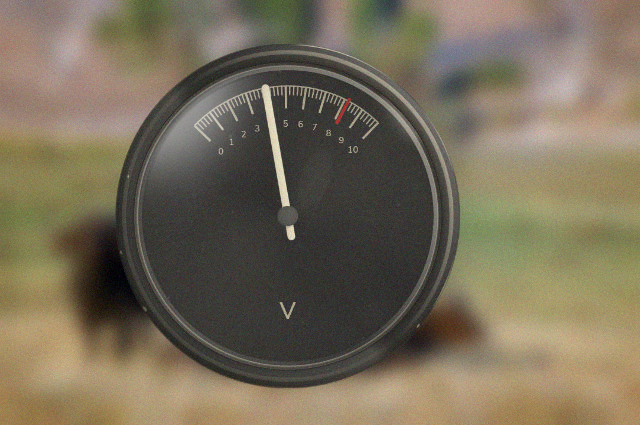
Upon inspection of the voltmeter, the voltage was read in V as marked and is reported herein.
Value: 4 V
